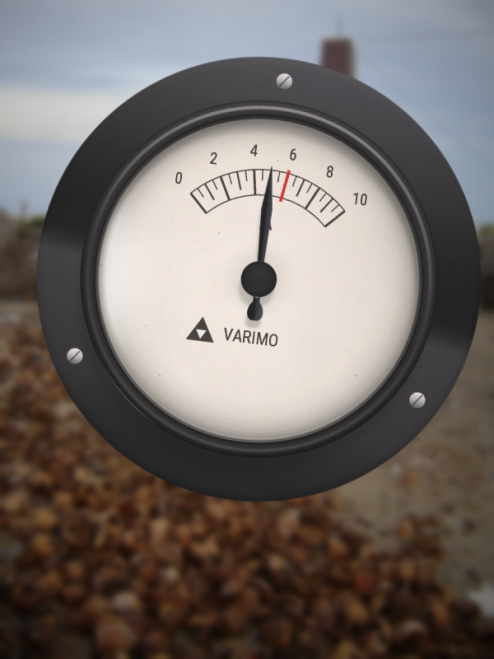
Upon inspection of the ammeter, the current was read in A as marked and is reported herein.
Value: 5 A
